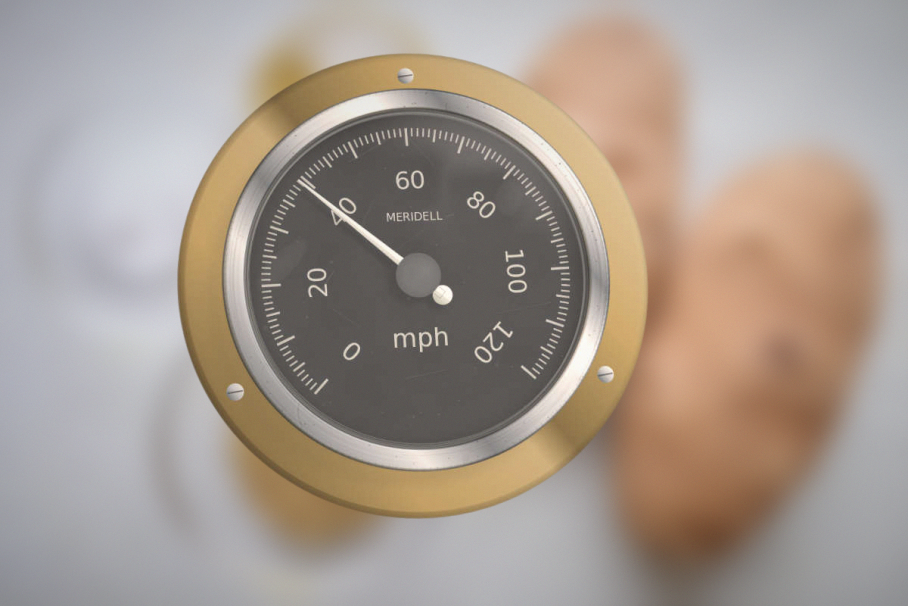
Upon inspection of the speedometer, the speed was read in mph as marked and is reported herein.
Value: 39 mph
